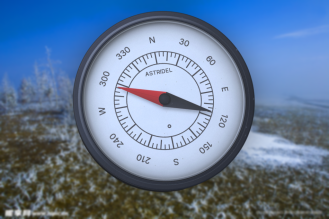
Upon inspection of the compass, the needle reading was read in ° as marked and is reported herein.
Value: 295 °
